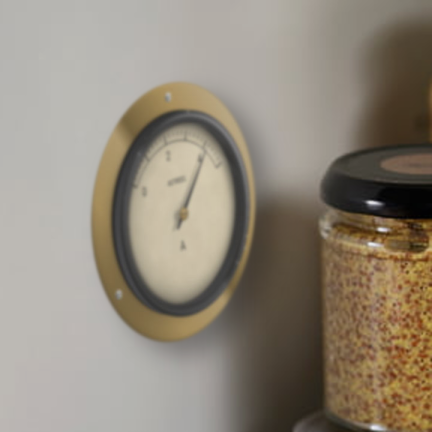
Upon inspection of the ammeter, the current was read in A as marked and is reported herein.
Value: 4 A
